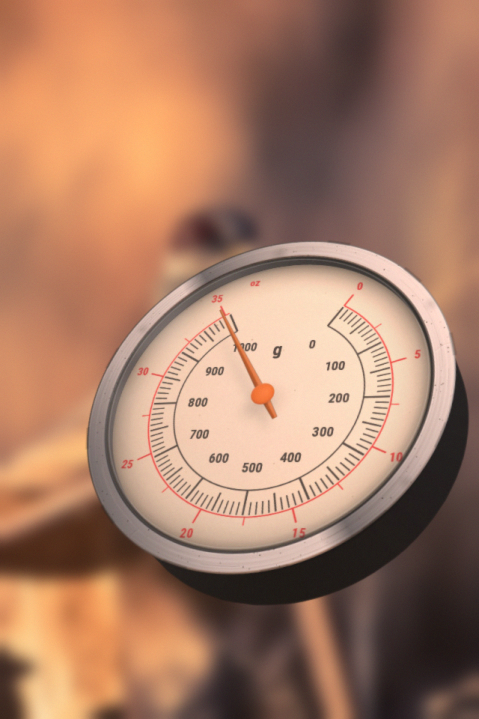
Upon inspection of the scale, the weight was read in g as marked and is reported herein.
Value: 990 g
